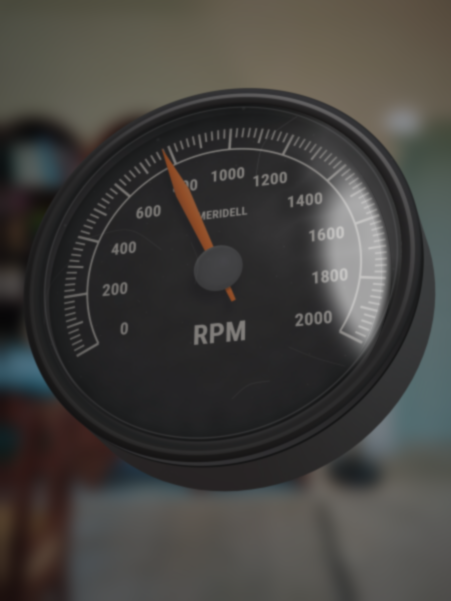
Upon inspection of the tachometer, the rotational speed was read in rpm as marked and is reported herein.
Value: 780 rpm
